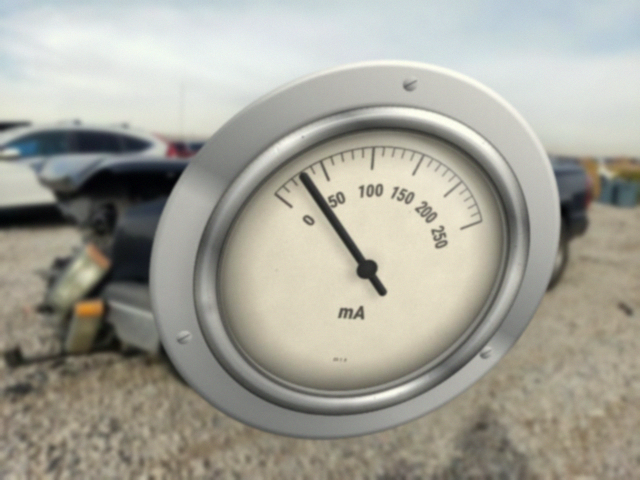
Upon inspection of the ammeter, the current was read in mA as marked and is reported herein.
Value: 30 mA
